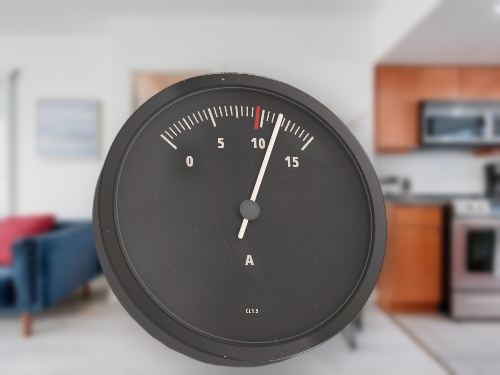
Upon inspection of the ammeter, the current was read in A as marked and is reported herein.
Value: 11.5 A
